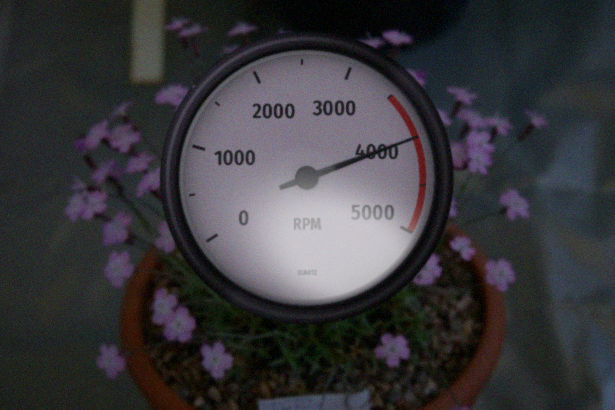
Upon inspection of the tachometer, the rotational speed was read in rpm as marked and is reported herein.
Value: 4000 rpm
